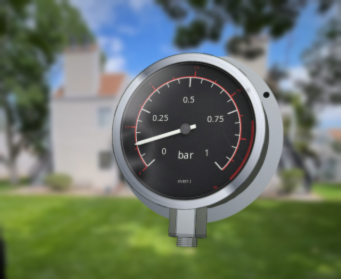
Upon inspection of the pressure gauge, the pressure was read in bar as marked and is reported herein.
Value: 0.1 bar
